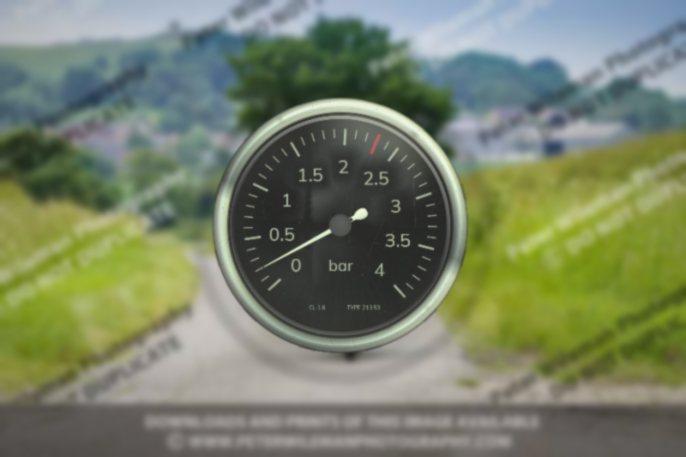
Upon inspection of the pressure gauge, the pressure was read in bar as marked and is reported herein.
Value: 0.2 bar
